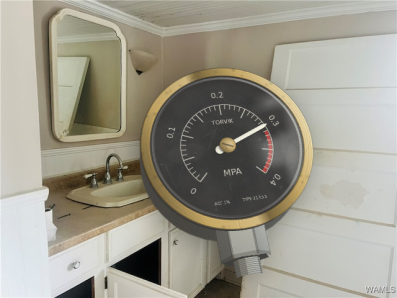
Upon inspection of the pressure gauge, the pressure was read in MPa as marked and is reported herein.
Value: 0.3 MPa
